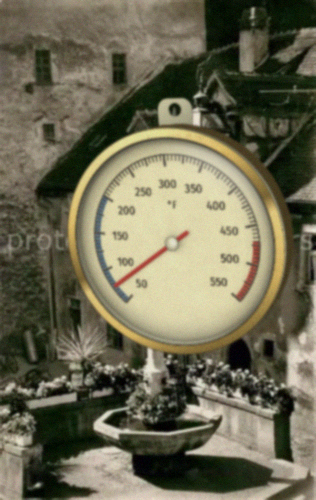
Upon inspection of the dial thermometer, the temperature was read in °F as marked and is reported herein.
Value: 75 °F
